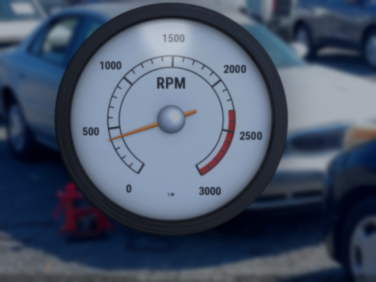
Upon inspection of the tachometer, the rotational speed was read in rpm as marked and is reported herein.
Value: 400 rpm
